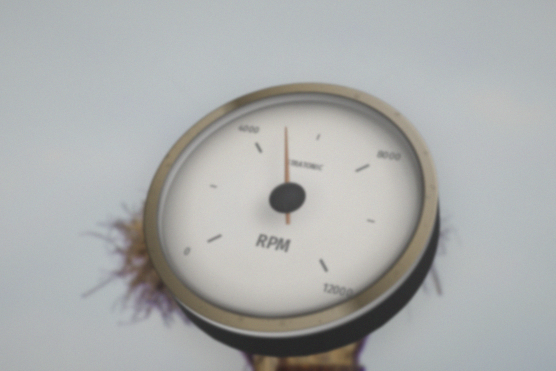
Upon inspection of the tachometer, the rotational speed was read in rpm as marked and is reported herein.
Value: 5000 rpm
